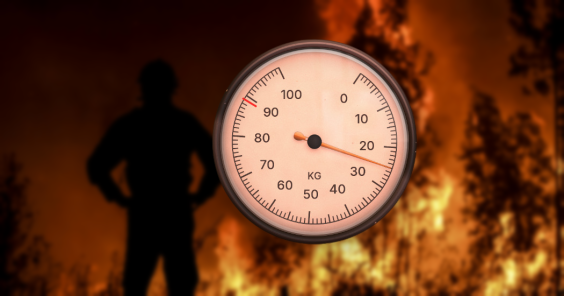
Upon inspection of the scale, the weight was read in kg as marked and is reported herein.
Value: 25 kg
